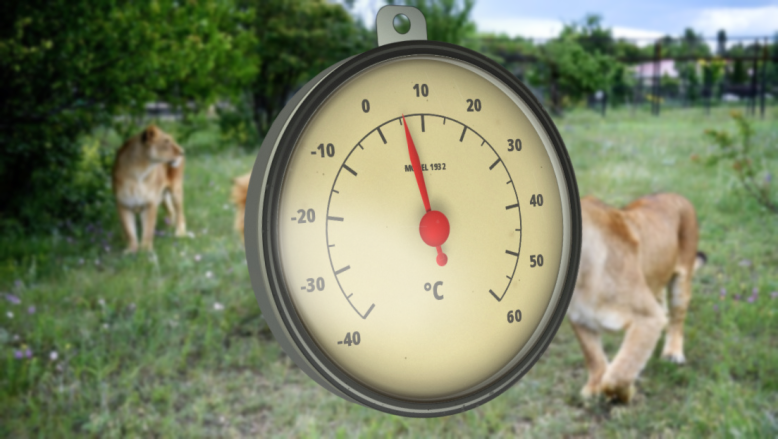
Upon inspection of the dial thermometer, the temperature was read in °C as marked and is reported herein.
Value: 5 °C
